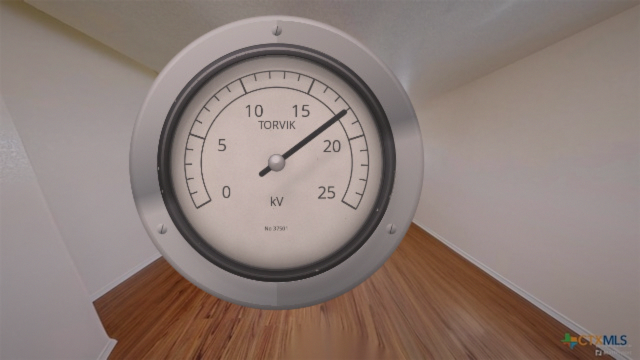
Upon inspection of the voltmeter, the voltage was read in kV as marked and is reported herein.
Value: 18 kV
